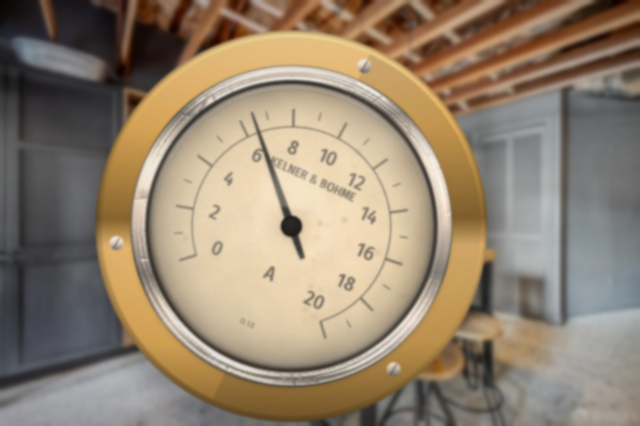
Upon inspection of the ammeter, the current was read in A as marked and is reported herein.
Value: 6.5 A
